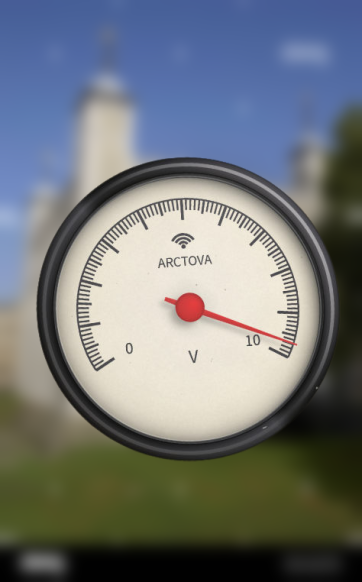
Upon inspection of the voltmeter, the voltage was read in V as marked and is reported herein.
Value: 9.7 V
